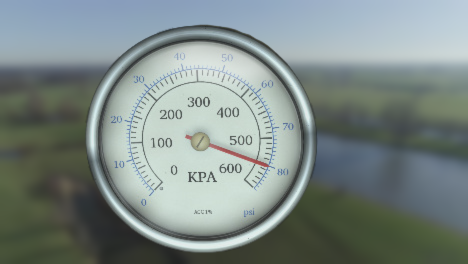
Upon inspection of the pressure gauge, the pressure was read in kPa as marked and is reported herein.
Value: 550 kPa
